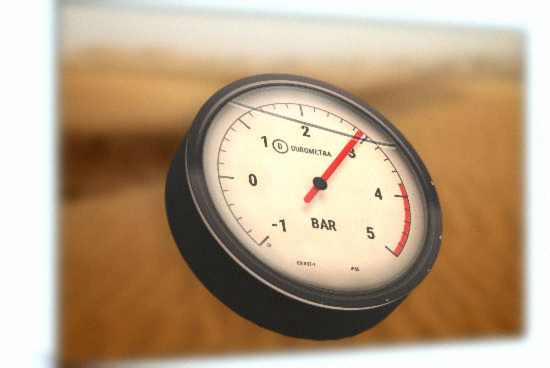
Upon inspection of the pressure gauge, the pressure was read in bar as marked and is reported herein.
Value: 2.9 bar
